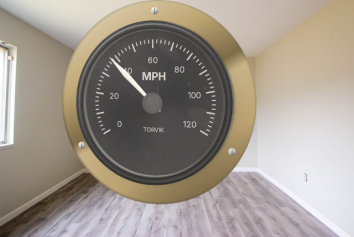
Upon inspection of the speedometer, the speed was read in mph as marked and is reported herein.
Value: 38 mph
